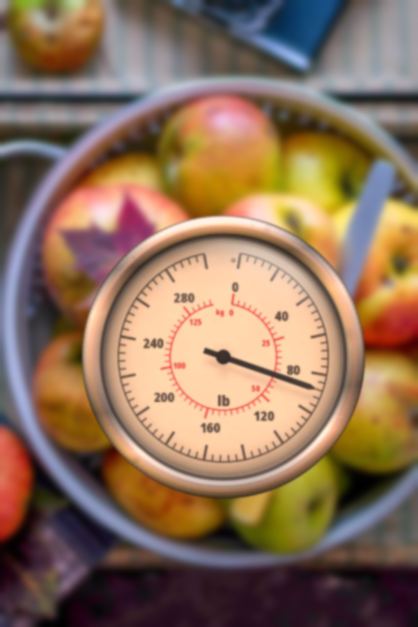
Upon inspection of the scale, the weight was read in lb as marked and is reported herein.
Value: 88 lb
